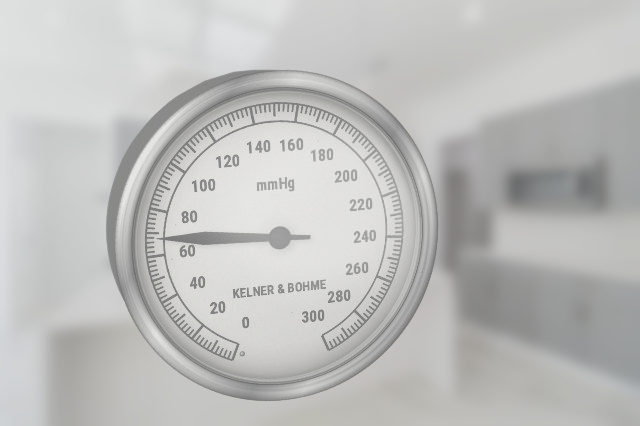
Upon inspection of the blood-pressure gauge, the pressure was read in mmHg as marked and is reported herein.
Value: 68 mmHg
